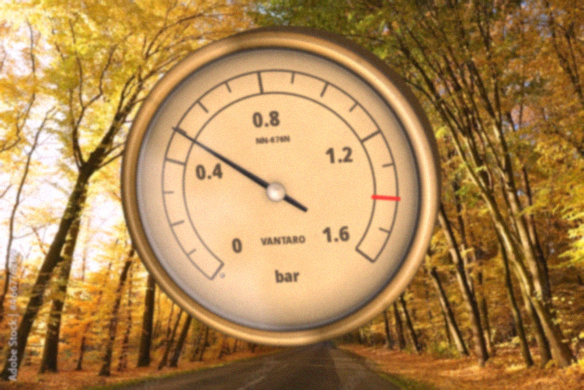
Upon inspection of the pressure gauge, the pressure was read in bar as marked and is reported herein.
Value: 0.5 bar
